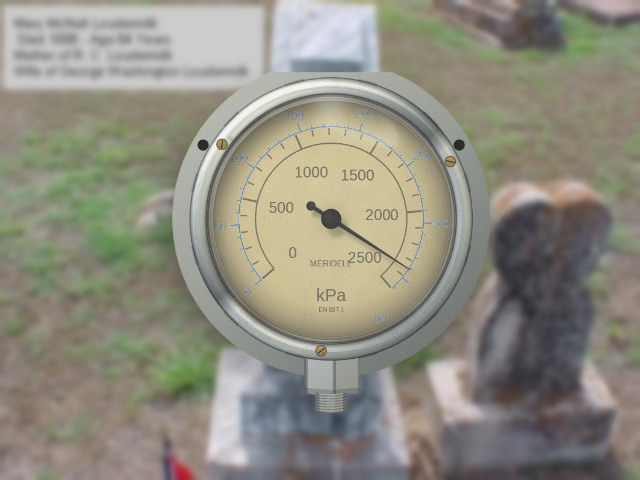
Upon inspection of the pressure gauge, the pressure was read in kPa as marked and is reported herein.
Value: 2350 kPa
